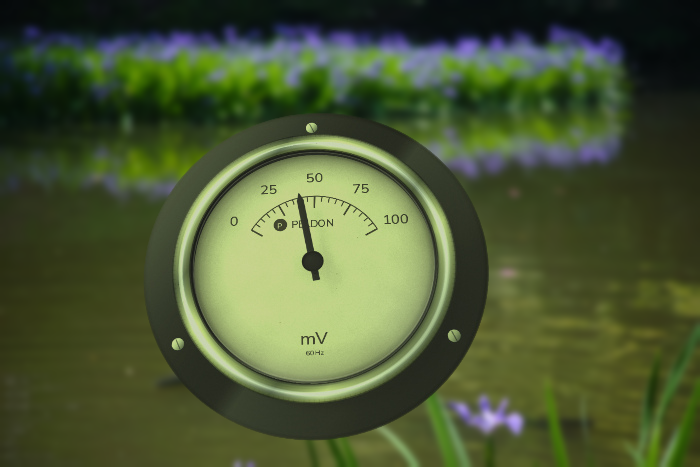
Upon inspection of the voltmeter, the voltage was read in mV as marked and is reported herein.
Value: 40 mV
